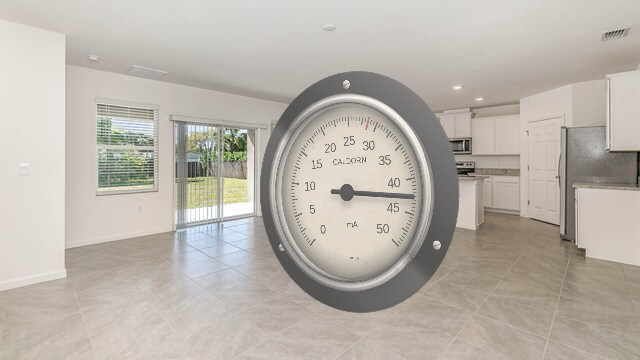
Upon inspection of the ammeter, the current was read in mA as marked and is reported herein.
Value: 42.5 mA
